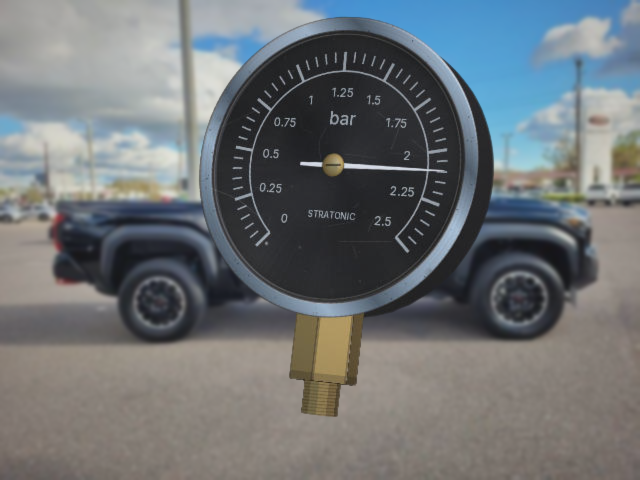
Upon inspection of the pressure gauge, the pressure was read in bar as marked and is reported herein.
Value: 2.1 bar
